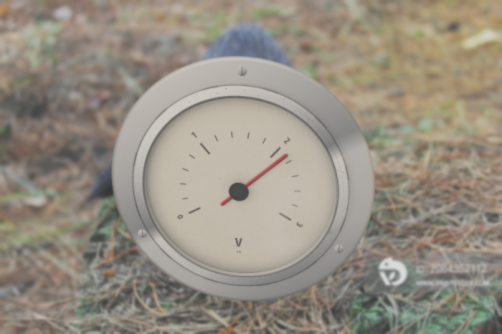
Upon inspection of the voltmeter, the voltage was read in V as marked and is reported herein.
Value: 2.1 V
